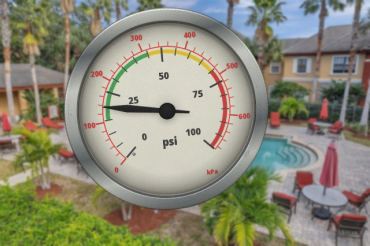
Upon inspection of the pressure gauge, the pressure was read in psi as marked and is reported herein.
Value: 20 psi
